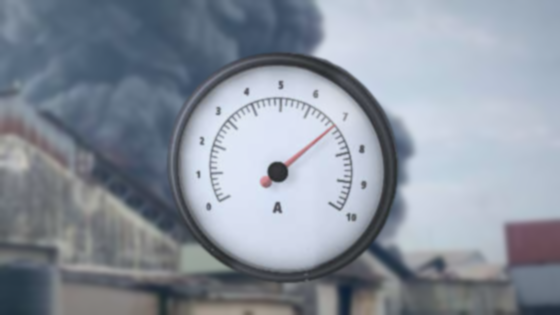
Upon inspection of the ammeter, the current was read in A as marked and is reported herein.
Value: 7 A
